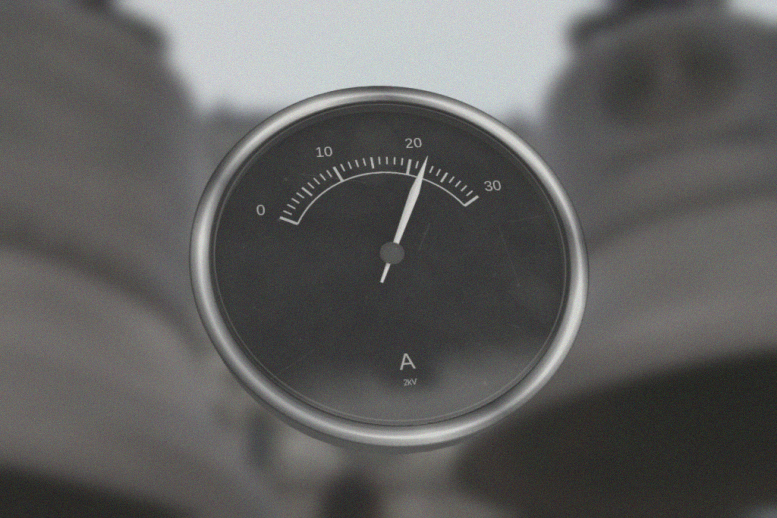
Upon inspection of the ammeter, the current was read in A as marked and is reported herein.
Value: 22 A
